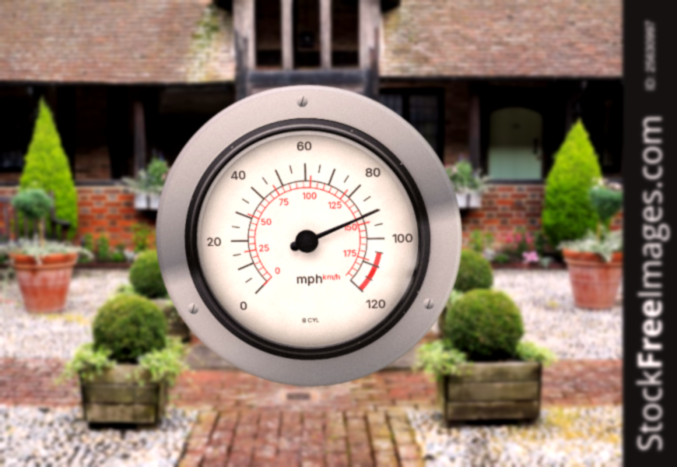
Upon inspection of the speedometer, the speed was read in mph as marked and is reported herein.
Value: 90 mph
